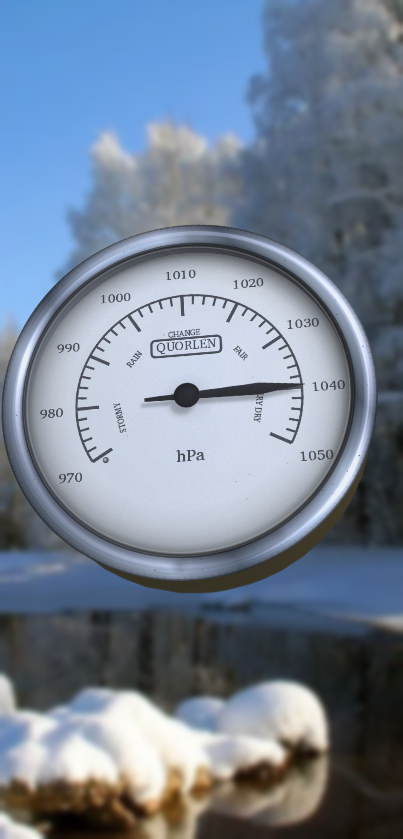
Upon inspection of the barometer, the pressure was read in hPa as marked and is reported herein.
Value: 1040 hPa
